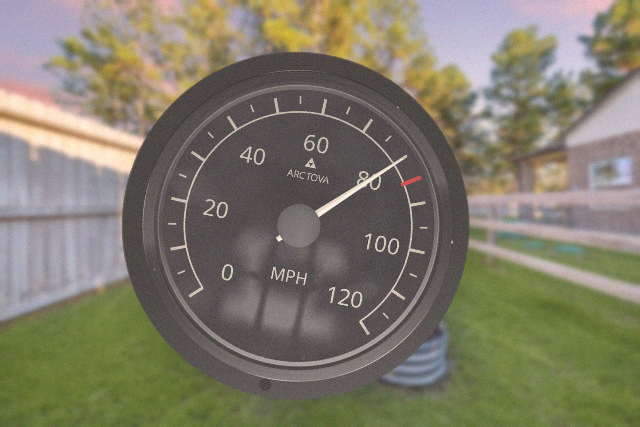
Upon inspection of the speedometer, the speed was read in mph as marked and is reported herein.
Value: 80 mph
